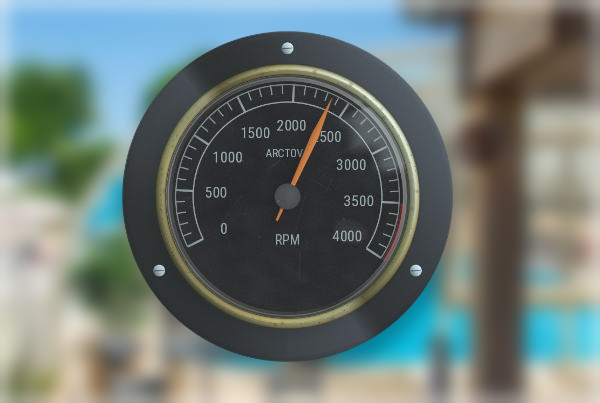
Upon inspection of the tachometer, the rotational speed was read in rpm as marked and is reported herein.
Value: 2350 rpm
